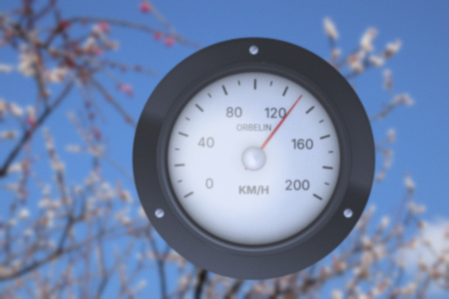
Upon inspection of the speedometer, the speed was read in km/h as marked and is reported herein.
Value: 130 km/h
